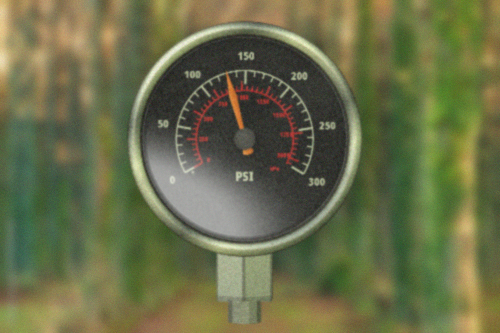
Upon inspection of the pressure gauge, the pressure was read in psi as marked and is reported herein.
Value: 130 psi
